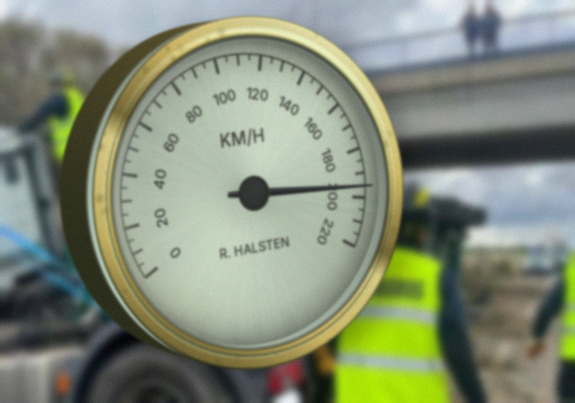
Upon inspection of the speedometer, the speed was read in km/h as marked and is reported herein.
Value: 195 km/h
